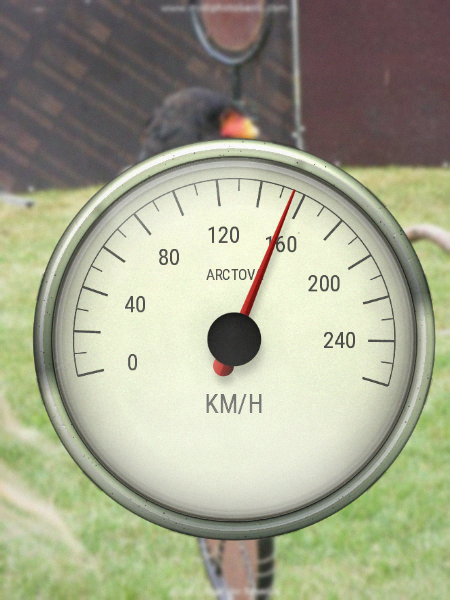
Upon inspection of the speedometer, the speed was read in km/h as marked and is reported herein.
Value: 155 km/h
